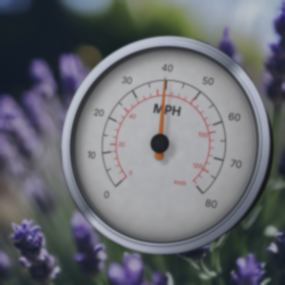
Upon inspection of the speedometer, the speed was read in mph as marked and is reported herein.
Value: 40 mph
